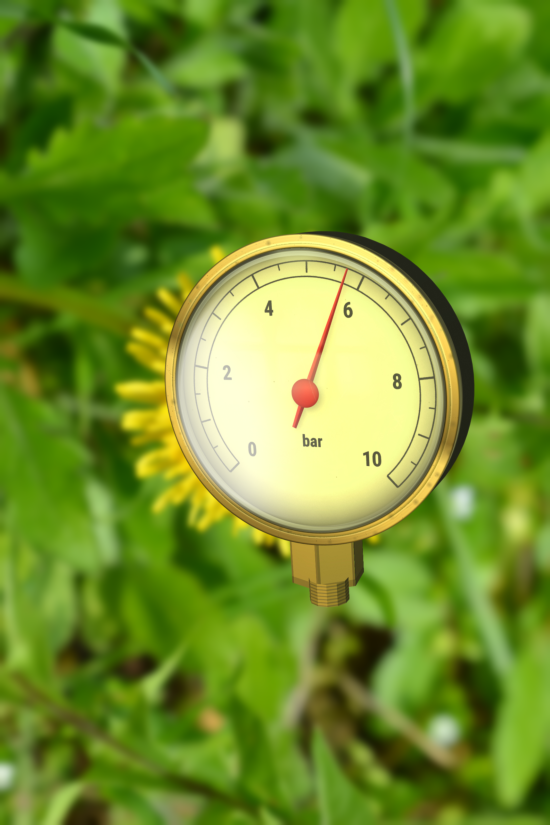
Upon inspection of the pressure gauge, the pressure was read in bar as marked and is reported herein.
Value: 5.75 bar
